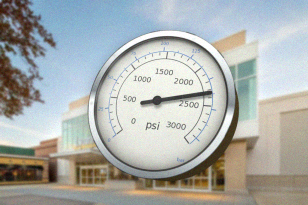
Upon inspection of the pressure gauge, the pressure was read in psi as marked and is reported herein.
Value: 2350 psi
